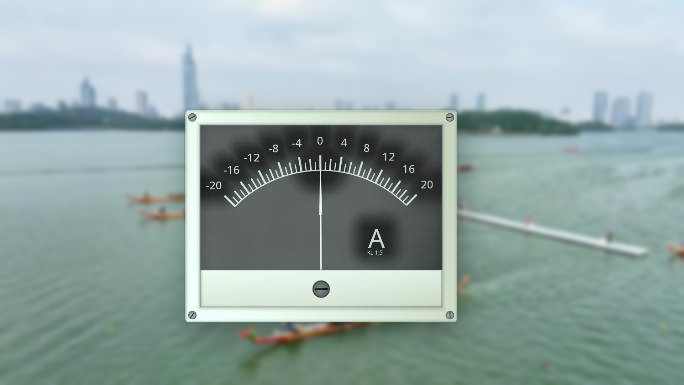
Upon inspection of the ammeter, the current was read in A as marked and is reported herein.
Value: 0 A
